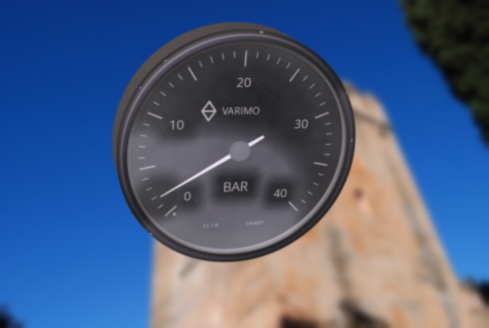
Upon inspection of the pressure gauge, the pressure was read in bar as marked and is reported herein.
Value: 2 bar
